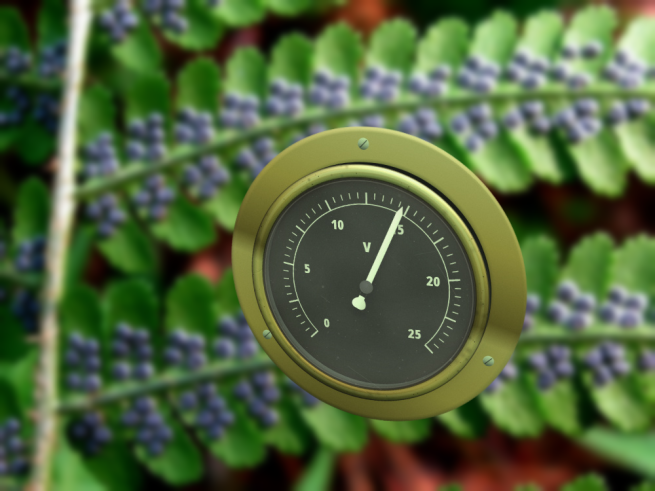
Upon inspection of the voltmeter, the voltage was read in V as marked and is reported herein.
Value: 14.75 V
